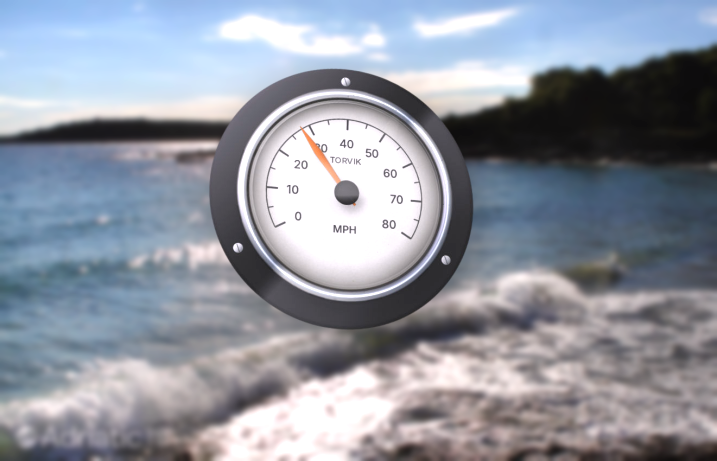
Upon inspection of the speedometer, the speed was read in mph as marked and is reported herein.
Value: 27.5 mph
